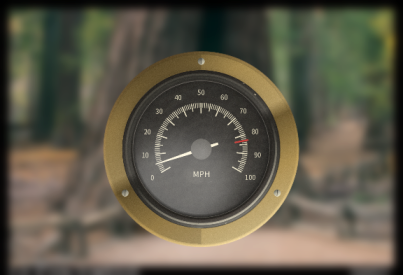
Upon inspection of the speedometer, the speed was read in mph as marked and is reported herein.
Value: 5 mph
